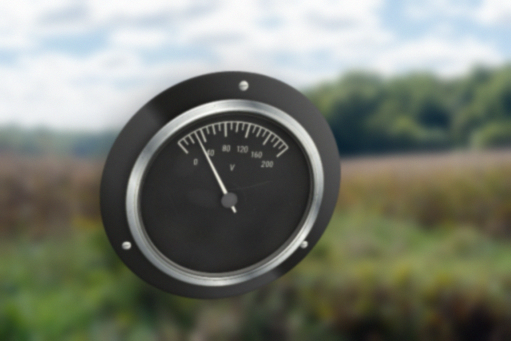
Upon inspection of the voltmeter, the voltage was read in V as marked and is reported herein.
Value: 30 V
